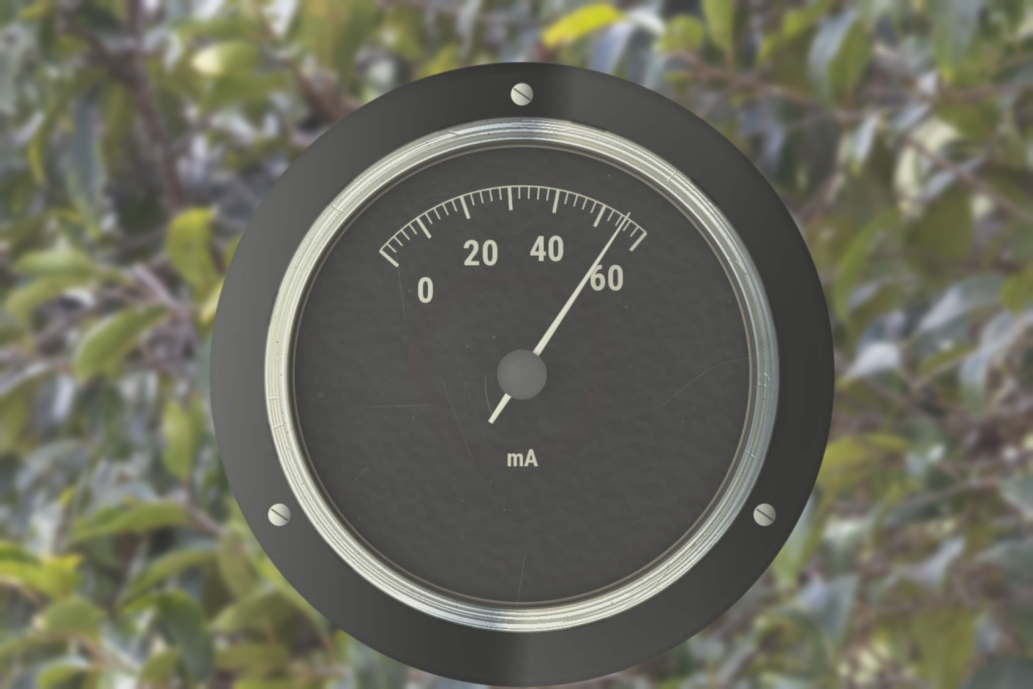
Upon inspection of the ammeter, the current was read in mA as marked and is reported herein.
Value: 55 mA
